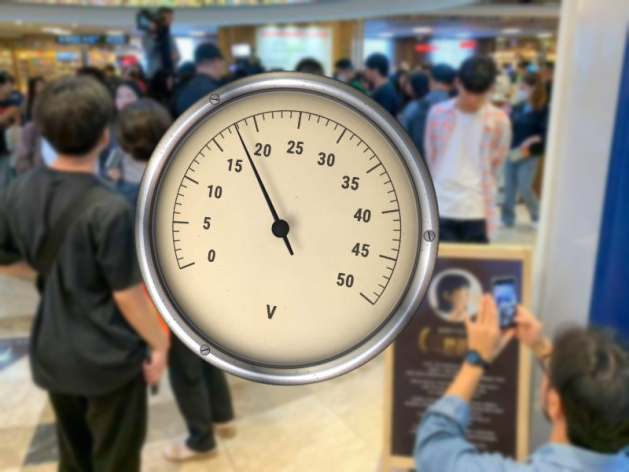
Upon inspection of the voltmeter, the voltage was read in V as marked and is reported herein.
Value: 18 V
